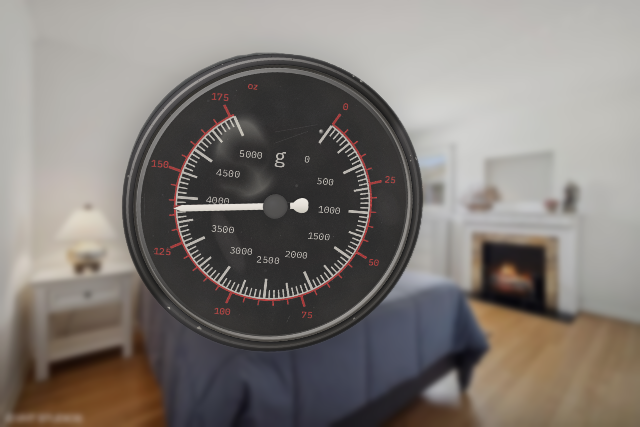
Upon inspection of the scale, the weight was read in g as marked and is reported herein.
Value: 3900 g
